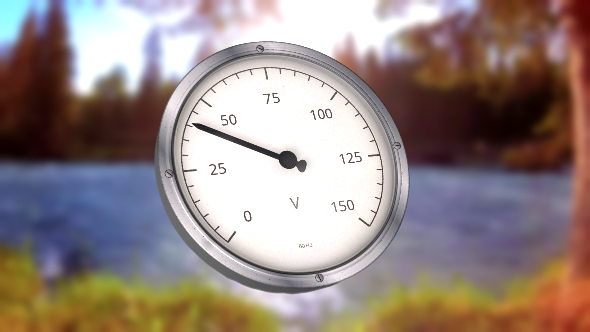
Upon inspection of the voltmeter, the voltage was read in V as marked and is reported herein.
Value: 40 V
